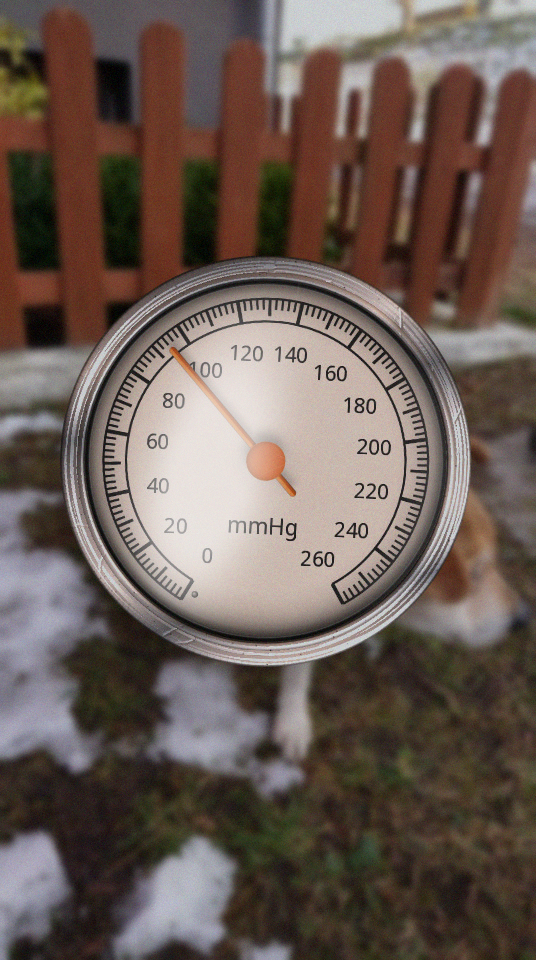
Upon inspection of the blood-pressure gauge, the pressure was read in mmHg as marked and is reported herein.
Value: 94 mmHg
